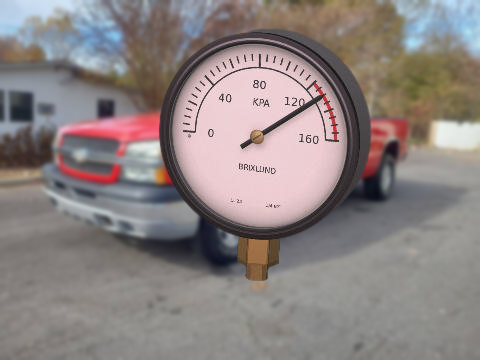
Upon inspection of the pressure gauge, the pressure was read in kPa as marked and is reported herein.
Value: 130 kPa
